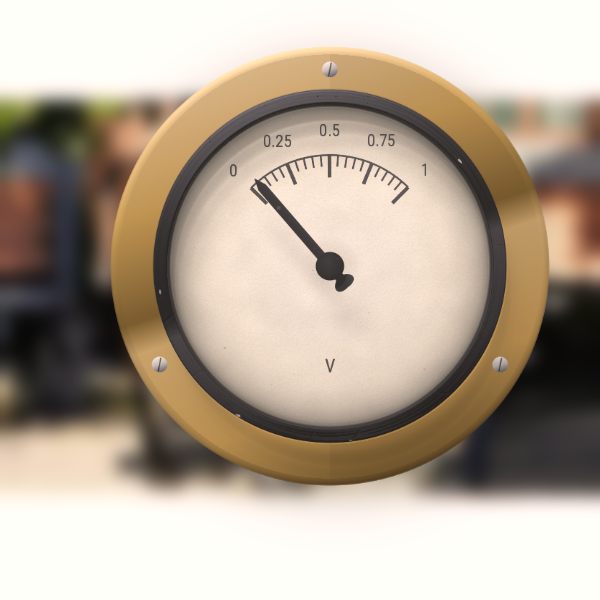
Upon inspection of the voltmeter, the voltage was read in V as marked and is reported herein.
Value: 0.05 V
